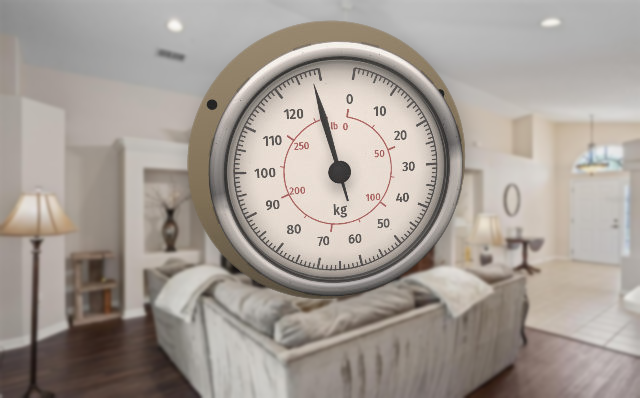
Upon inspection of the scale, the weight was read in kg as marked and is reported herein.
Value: 128 kg
